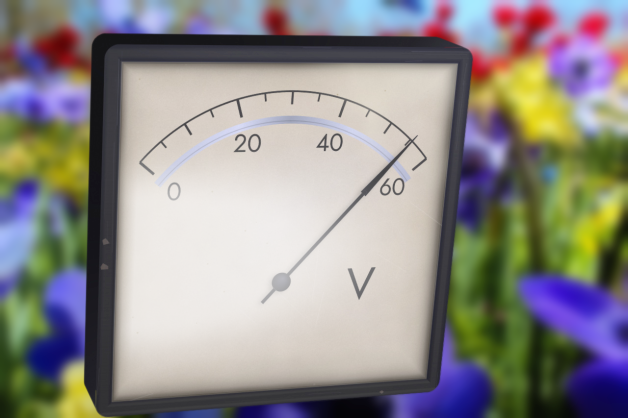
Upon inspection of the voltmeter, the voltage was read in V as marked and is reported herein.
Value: 55 V
